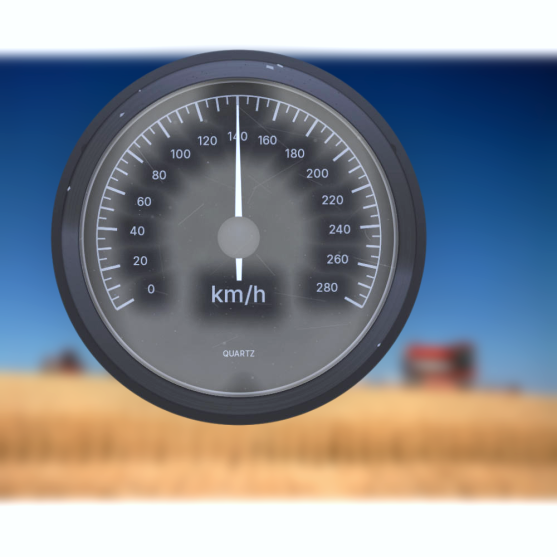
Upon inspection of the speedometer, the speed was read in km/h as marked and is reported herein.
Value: 140 km/h
